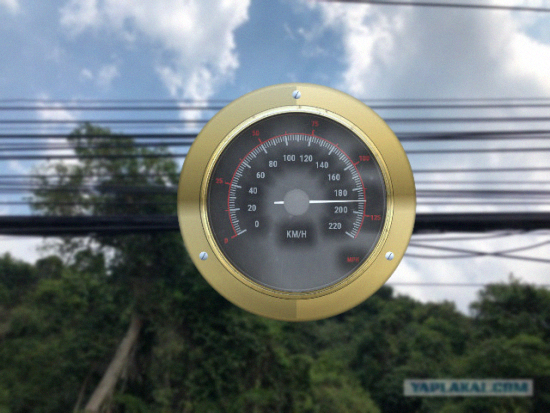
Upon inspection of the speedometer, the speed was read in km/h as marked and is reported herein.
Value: 190 km/h
